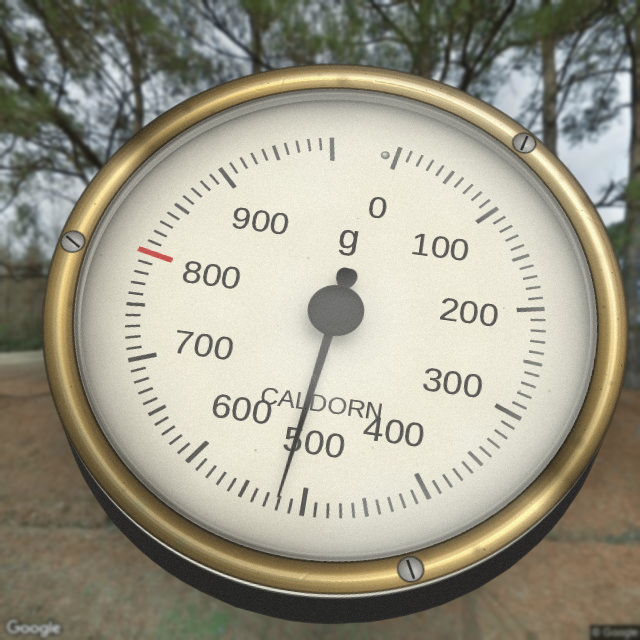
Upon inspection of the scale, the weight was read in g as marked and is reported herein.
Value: 520 g
